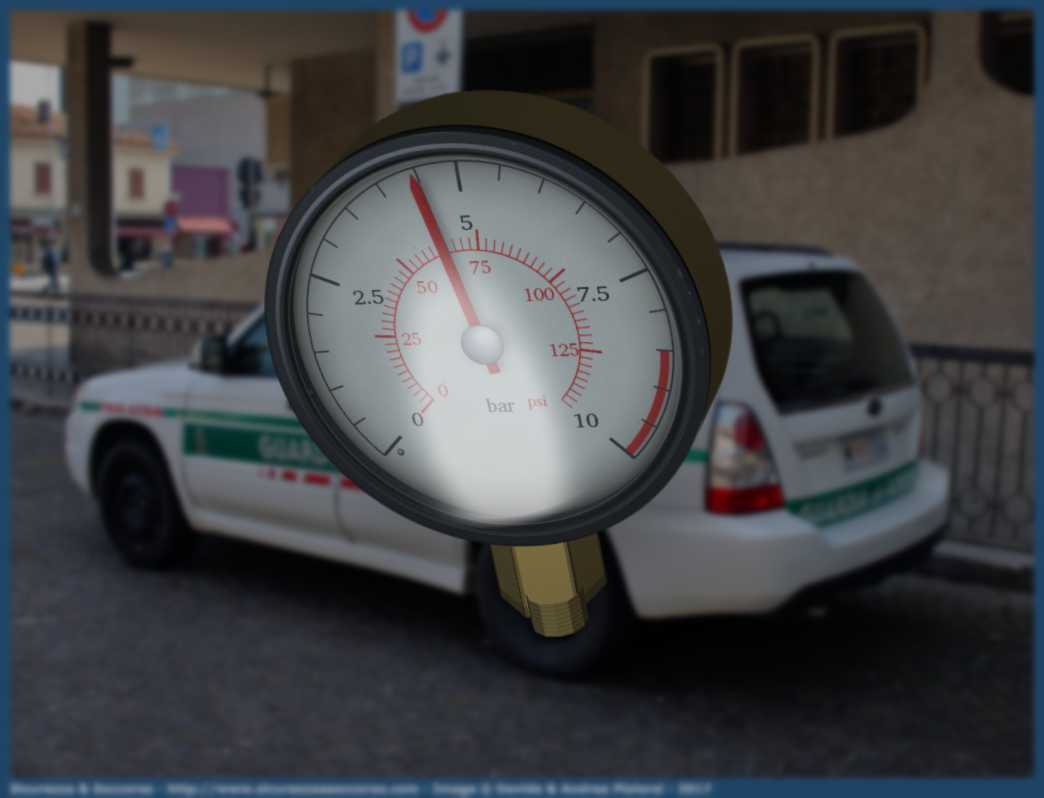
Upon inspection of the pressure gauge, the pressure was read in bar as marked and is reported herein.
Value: 4.5 bar
